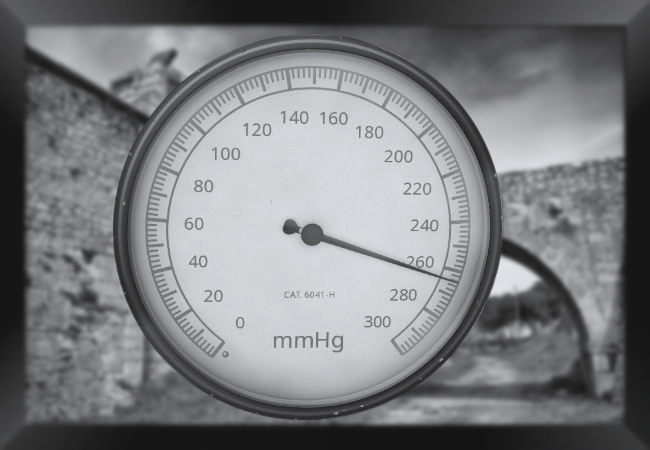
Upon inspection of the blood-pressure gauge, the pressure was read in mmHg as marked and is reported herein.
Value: 264 mmHg
